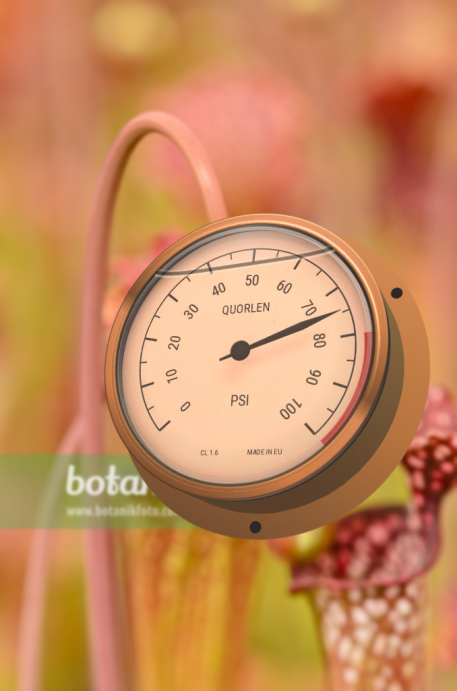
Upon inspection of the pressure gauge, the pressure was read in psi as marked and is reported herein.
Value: 75 psi
